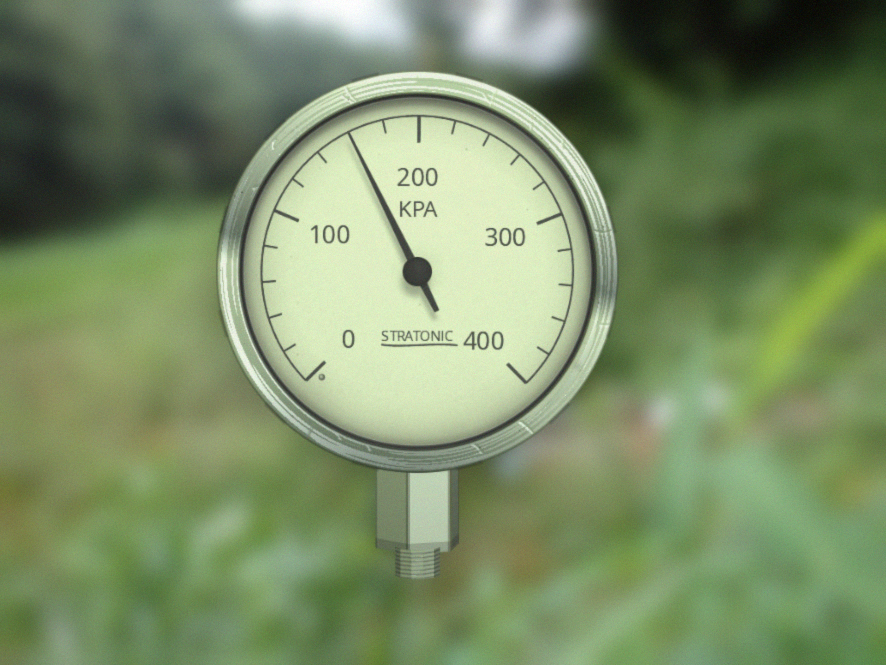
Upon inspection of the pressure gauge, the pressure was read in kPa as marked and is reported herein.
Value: 160 kPa
